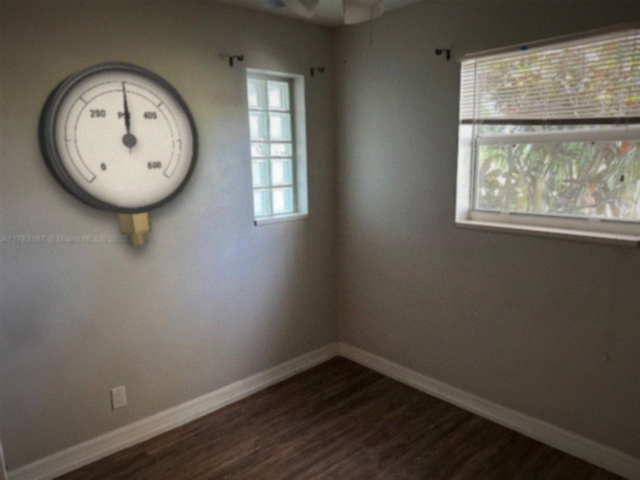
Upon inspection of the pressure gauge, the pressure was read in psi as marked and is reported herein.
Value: 300 psi
